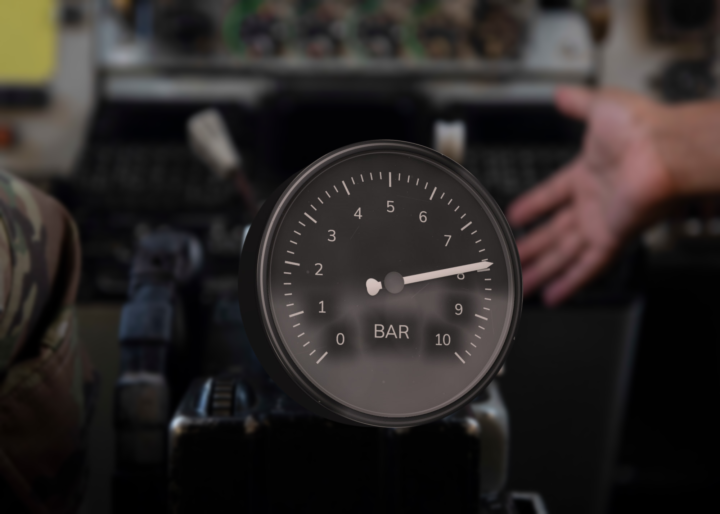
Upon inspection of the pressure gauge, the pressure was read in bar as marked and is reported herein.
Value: 7.9 bar
